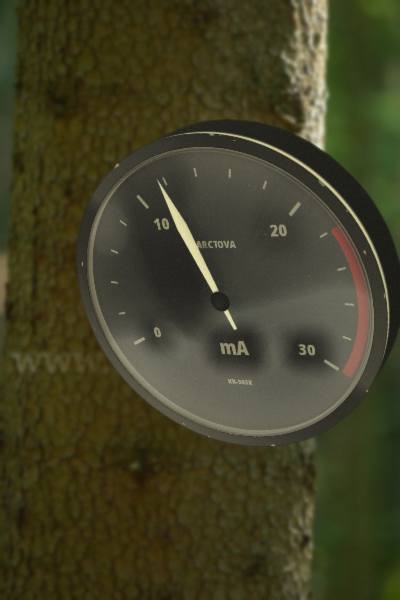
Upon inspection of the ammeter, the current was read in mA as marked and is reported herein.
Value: 12 mA
